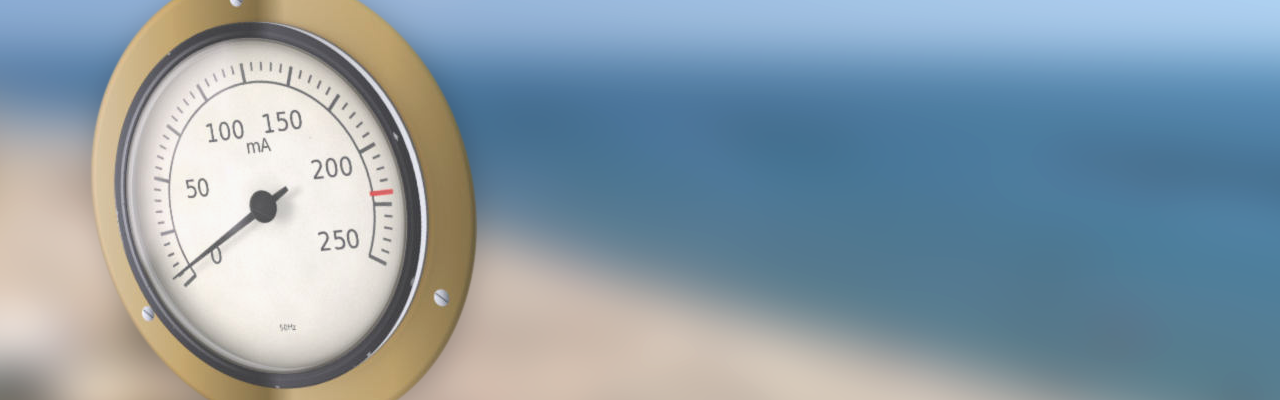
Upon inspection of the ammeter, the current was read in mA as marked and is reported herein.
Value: 5 mA
